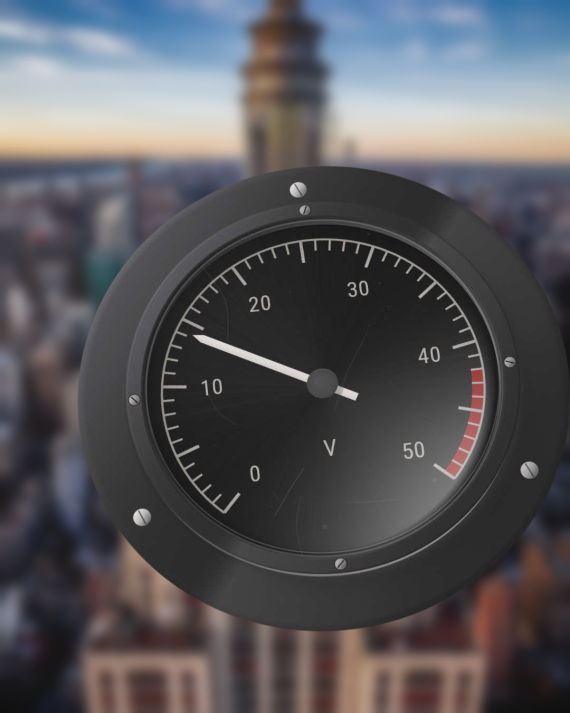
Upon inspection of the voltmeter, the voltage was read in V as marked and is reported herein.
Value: 14 V
